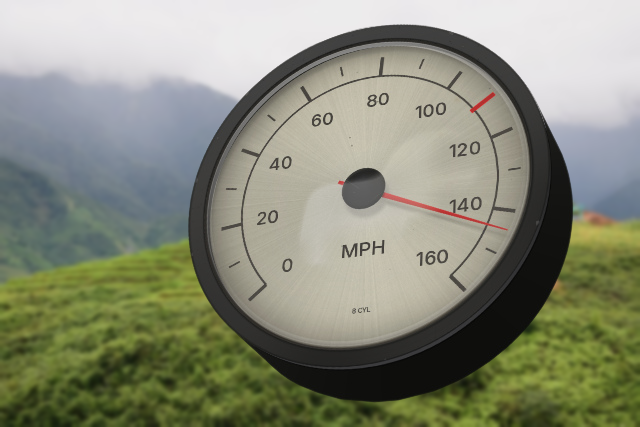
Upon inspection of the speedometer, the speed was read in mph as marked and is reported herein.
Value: 145 mph
